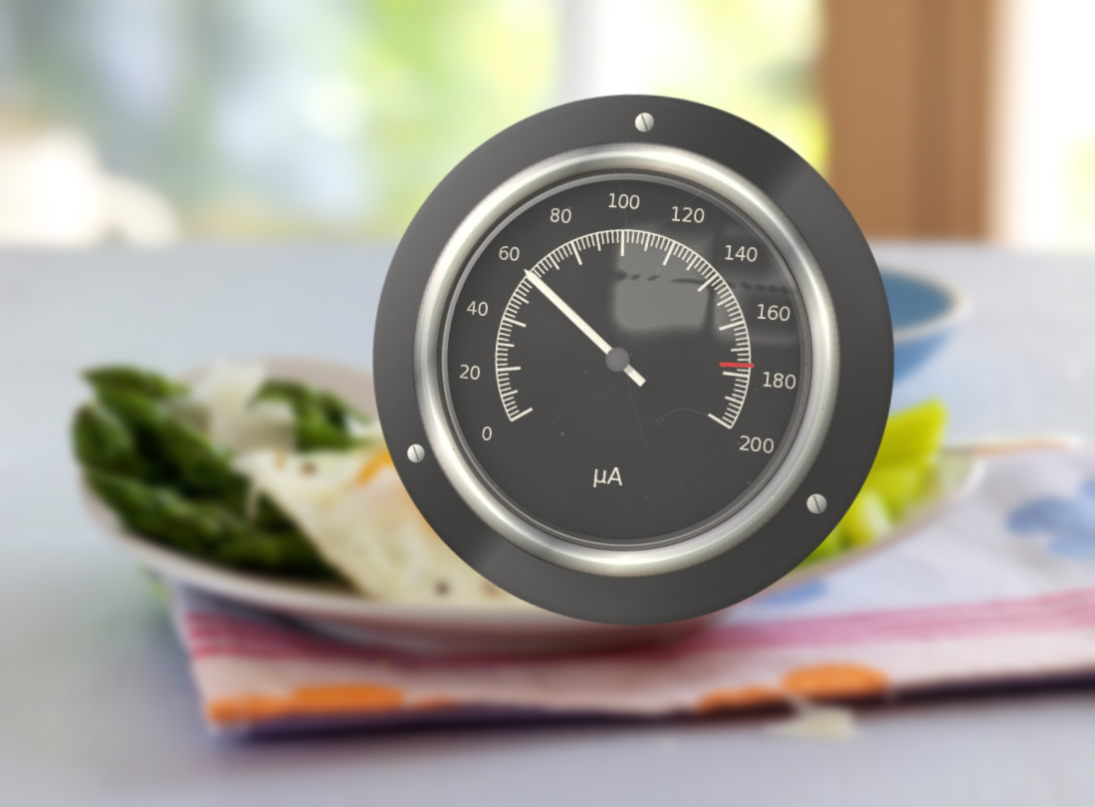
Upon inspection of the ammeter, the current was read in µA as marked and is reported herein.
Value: 60 µA
